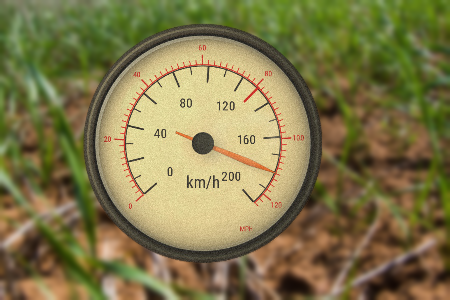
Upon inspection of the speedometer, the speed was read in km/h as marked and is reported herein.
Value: 180 km/h
